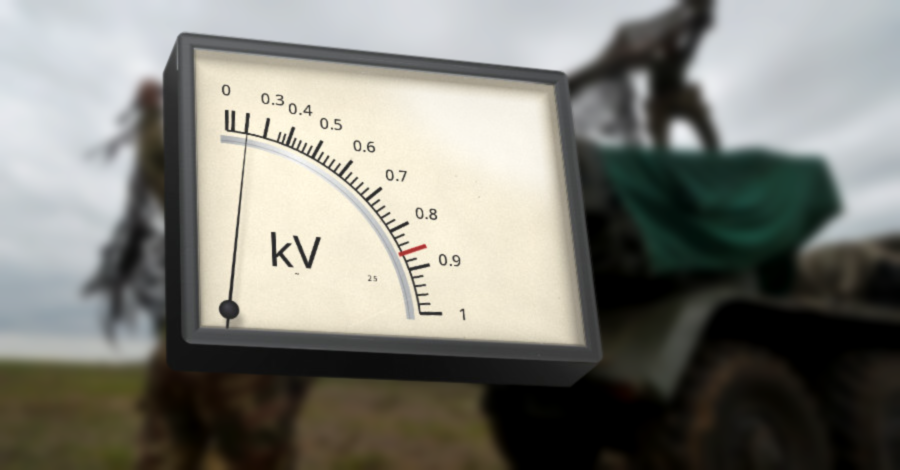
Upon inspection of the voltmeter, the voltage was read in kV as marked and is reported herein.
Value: 0.2 kV
